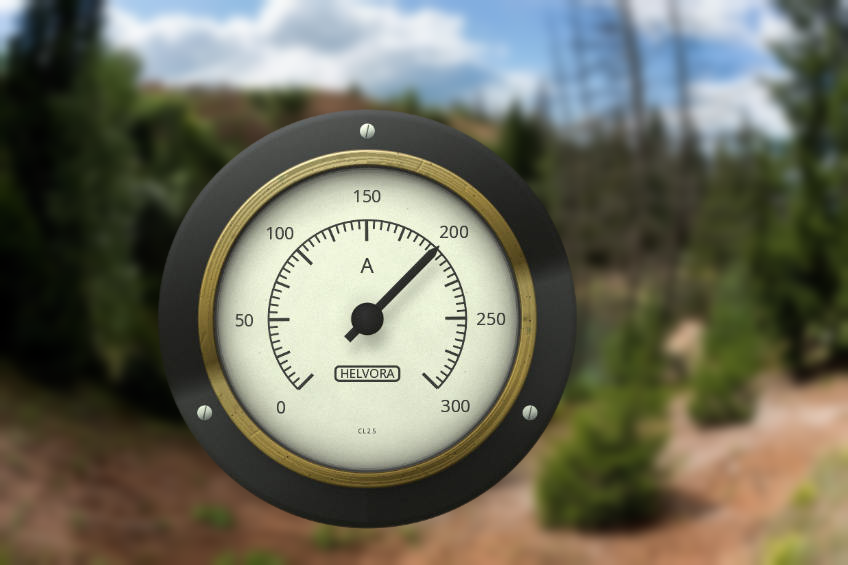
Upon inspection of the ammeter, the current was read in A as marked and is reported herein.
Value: 200 A
